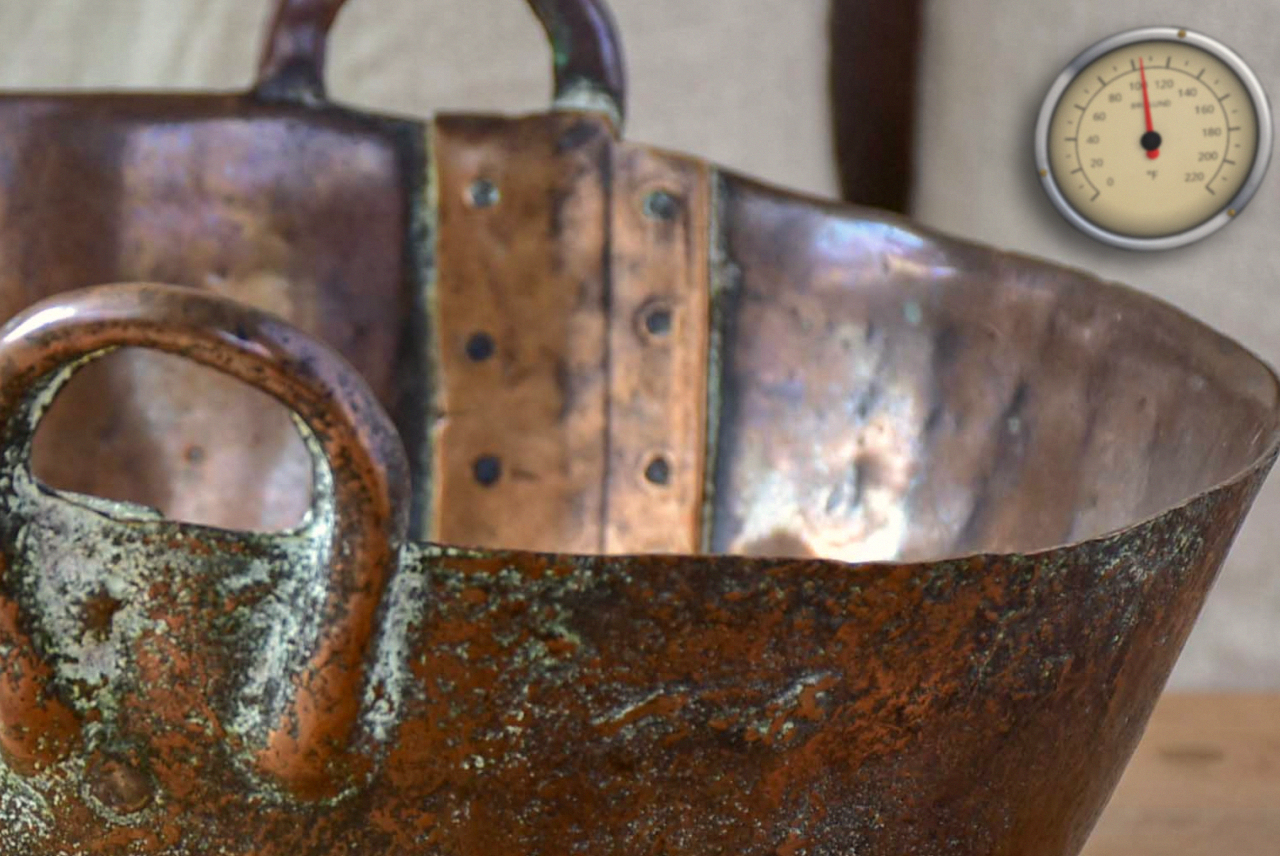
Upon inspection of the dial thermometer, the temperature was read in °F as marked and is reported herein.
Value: 105 °F
